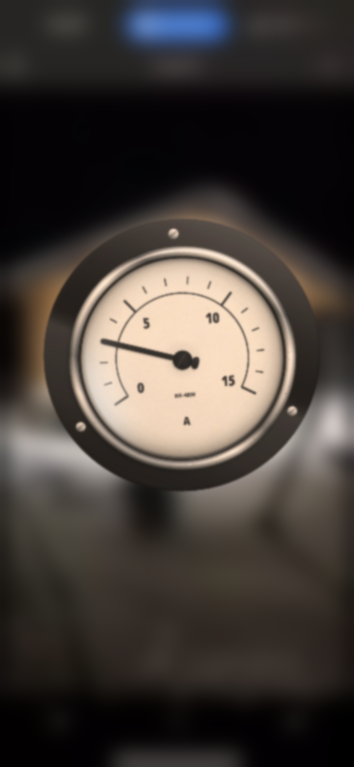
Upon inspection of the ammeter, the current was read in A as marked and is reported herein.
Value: 3 A
